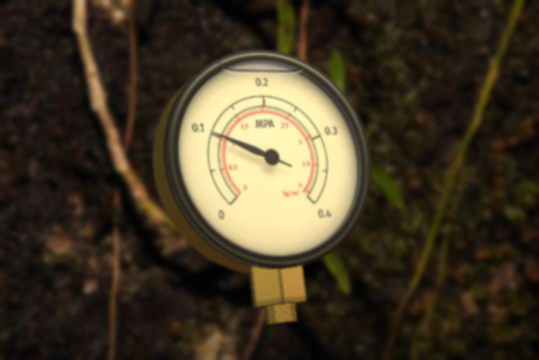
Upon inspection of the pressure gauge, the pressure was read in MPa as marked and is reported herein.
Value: 0.1 MPa
